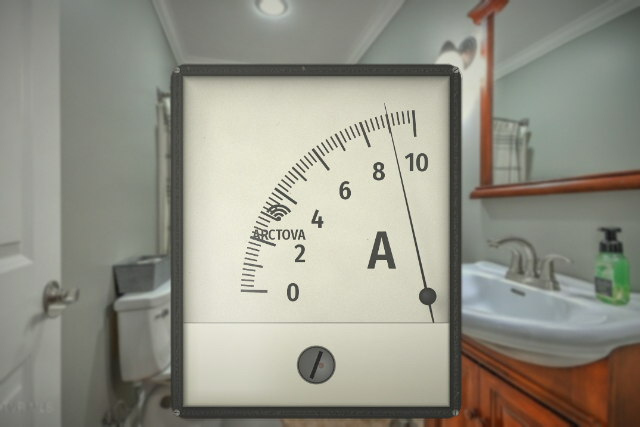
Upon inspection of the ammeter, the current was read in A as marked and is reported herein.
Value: 9 A
